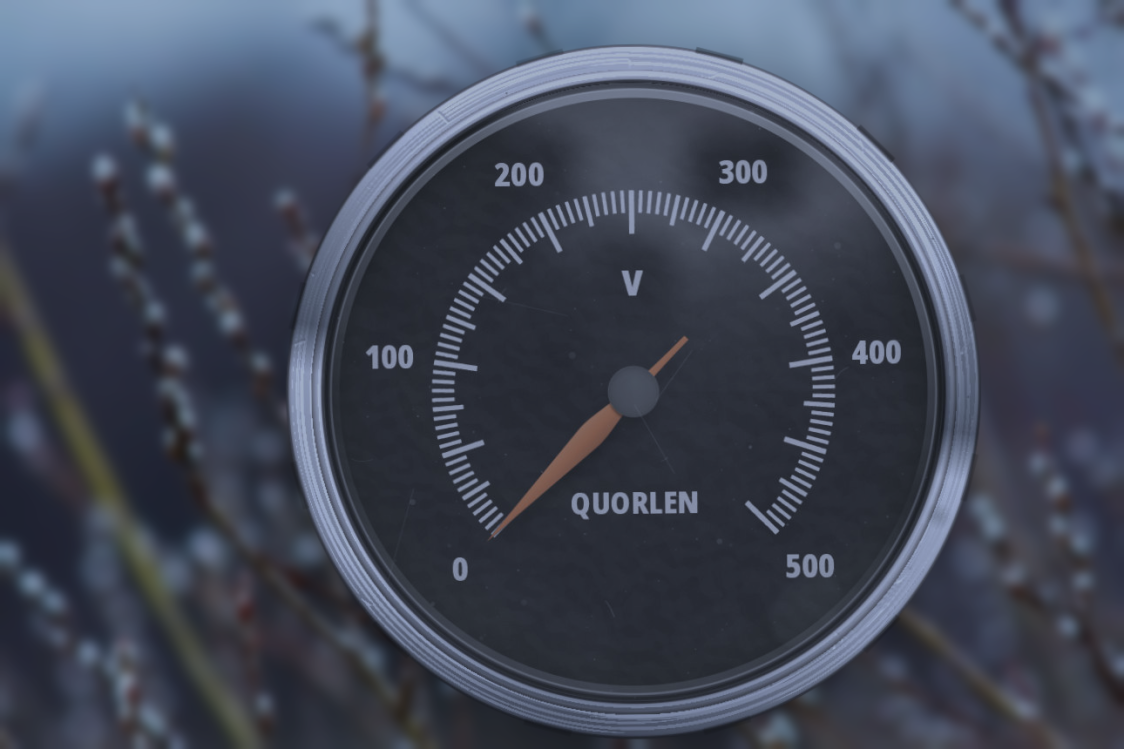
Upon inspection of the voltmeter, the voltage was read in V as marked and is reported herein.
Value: 0 V
